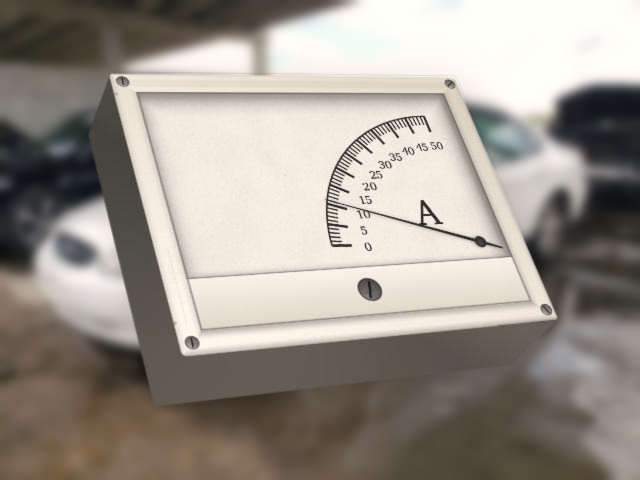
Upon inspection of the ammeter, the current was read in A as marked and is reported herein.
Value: 10 A
